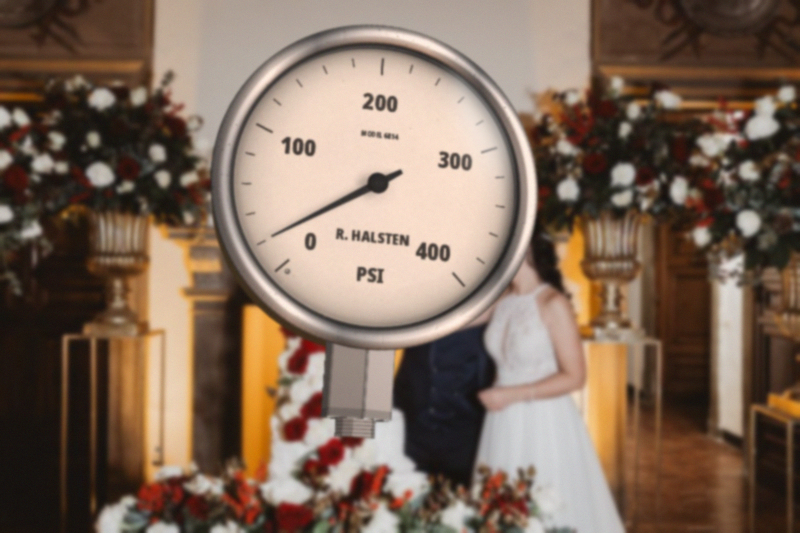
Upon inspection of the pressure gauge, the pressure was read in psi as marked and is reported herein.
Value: 20 psi
